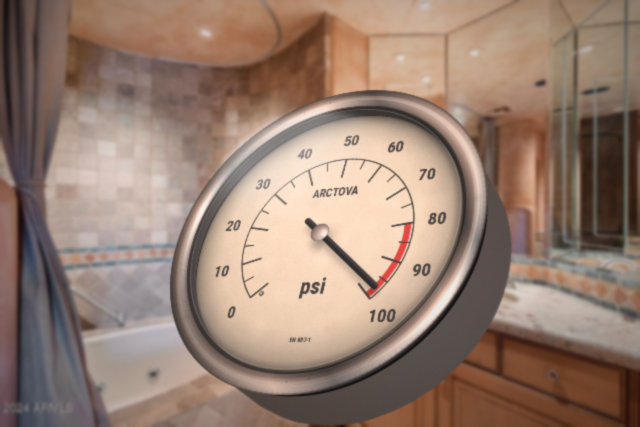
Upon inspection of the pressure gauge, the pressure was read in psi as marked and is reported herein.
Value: 97.5 psi
